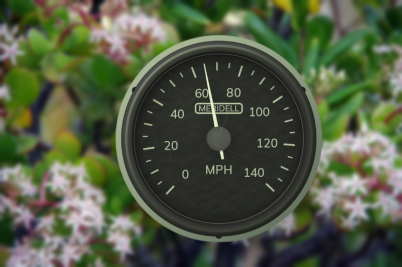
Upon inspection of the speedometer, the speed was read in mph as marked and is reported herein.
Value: 65 mph
